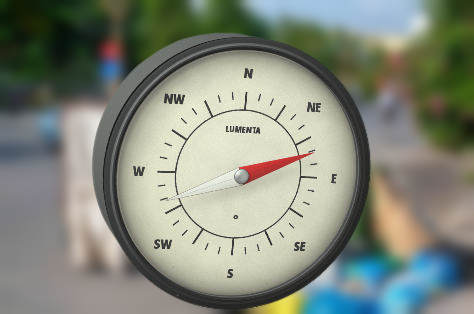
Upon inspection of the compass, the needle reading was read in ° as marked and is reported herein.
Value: 70 °
